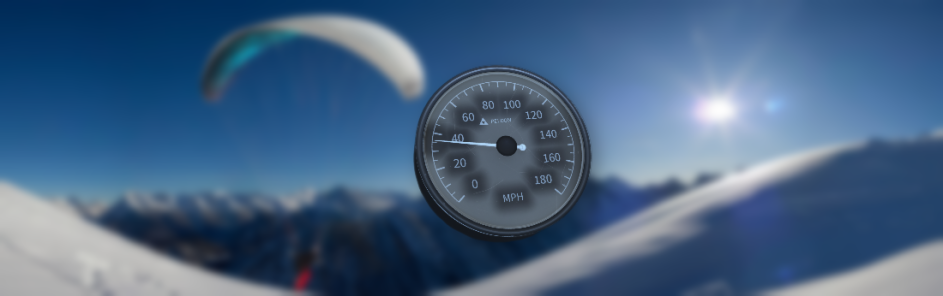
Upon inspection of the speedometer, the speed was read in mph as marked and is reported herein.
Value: 35 mph
